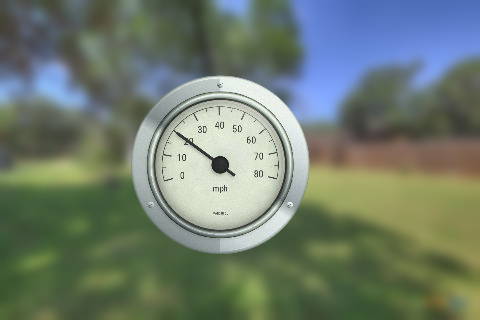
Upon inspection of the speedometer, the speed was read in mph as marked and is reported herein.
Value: 20 mph
